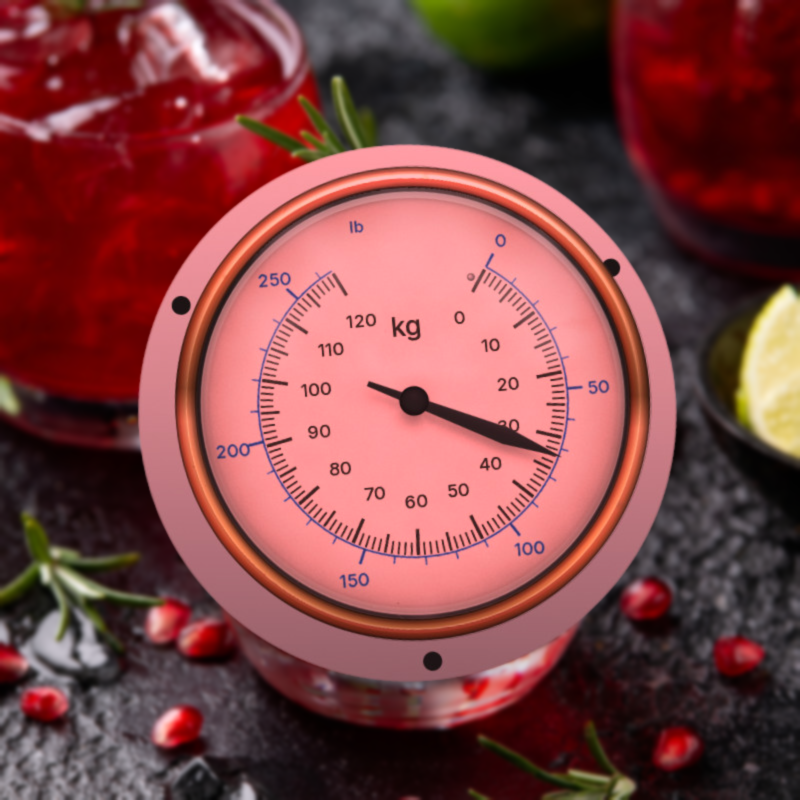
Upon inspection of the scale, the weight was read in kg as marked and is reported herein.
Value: 33 kg
